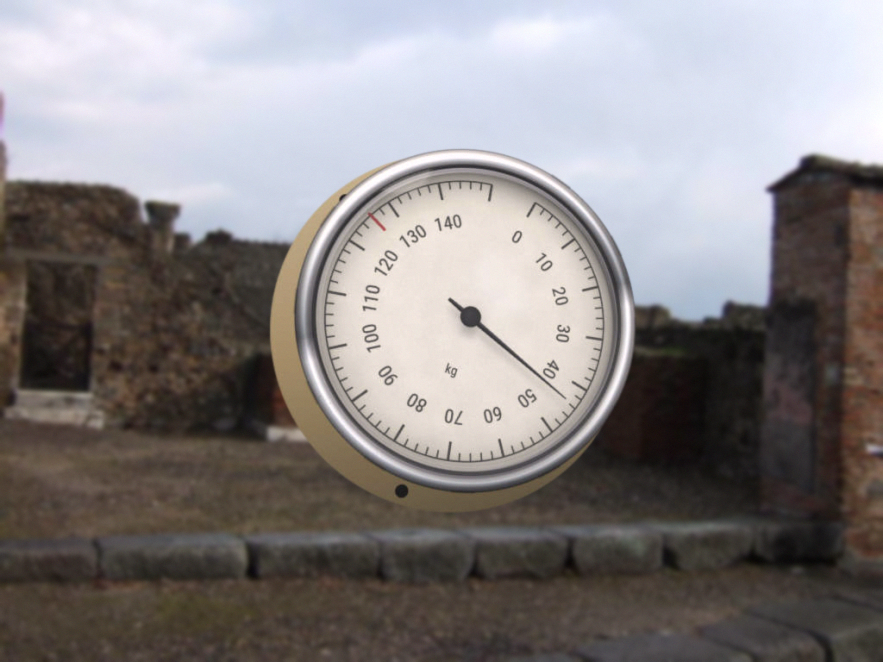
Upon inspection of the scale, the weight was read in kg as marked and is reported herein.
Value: 44 kg
